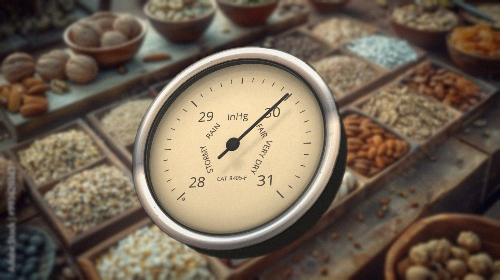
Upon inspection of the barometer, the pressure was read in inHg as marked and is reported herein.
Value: 30 inHg
